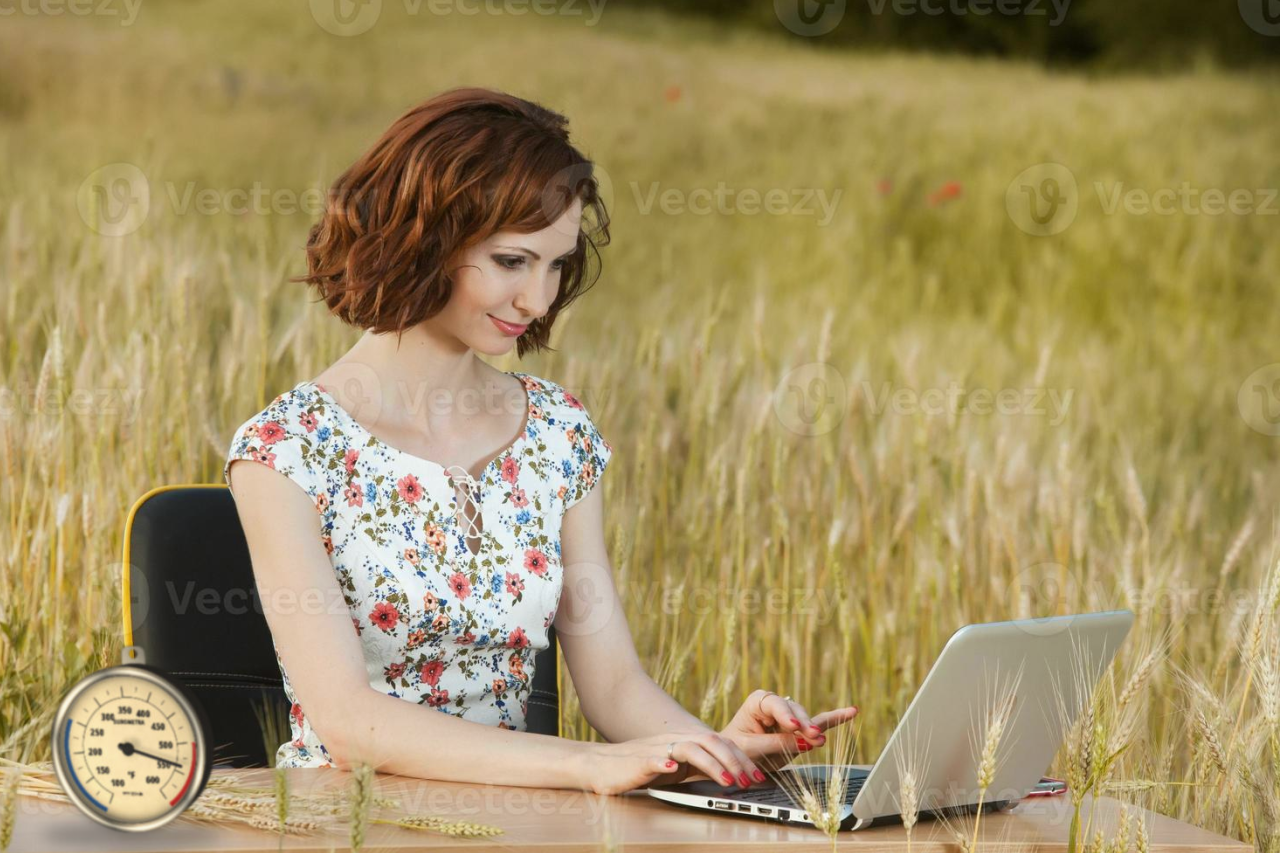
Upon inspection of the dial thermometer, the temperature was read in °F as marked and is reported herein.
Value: 537.5 °F
